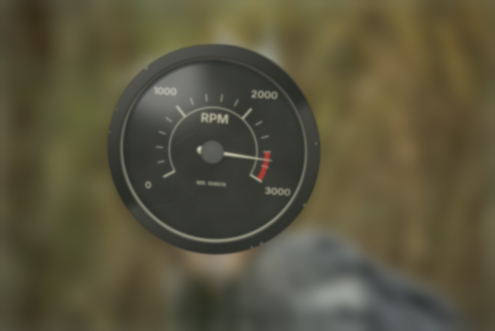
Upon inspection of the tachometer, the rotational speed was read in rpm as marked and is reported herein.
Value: 2700 rpm
